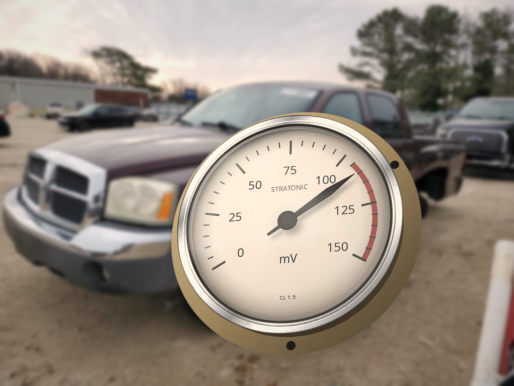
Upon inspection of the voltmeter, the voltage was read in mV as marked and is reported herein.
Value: 110 mV
